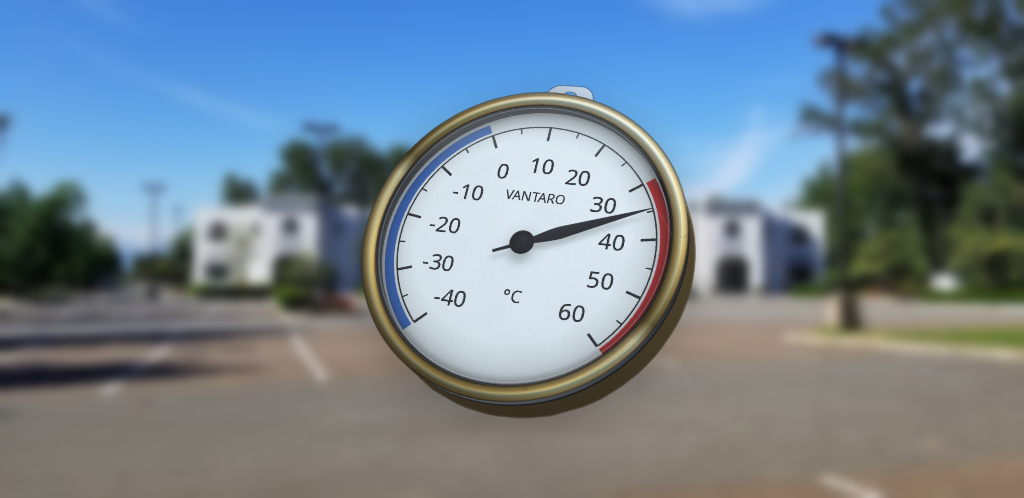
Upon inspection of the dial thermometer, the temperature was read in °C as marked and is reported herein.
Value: 35 °C
